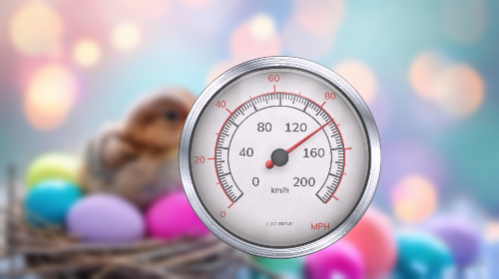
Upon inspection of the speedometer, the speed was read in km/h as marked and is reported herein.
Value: 140 km/h
